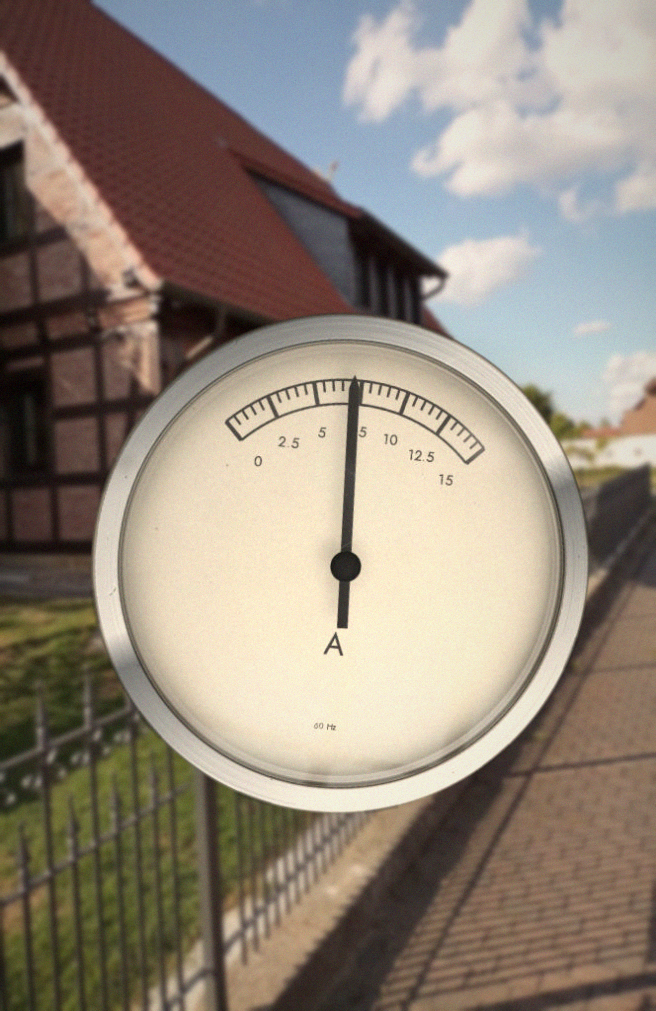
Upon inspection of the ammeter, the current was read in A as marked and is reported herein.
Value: 7 A
